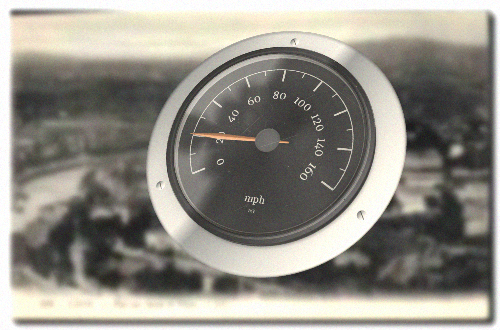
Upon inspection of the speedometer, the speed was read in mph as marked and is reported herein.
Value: 20 mph
